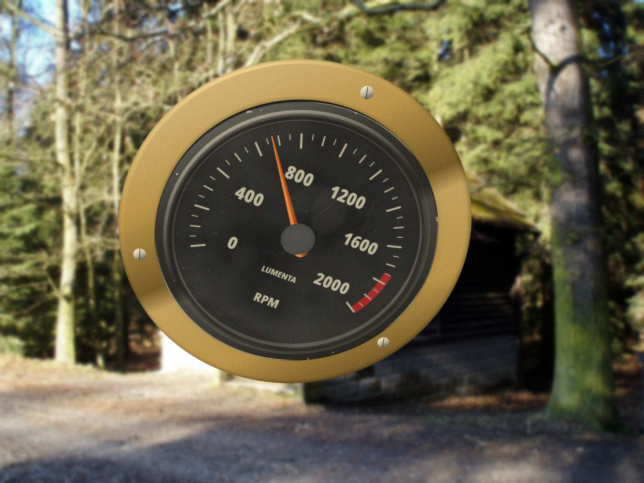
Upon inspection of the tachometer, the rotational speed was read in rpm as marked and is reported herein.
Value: 675 rpm
